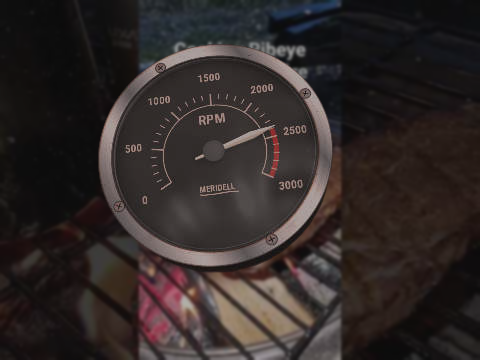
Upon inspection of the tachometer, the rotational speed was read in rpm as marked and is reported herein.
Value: 2400 rpm
